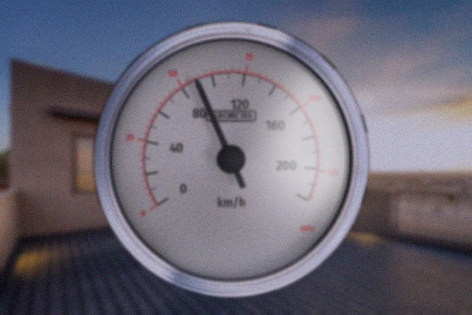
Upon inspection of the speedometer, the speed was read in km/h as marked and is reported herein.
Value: 90 km/h
